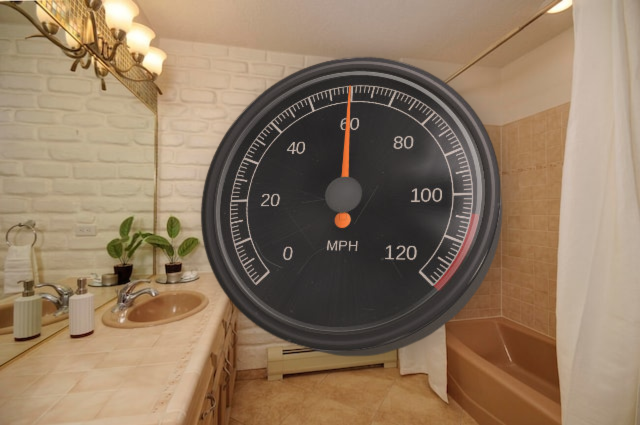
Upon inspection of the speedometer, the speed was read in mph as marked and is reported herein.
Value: 60 mph
